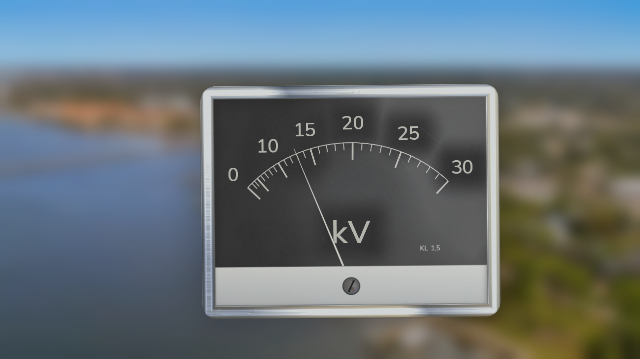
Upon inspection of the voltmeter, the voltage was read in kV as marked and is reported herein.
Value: 13 kV
